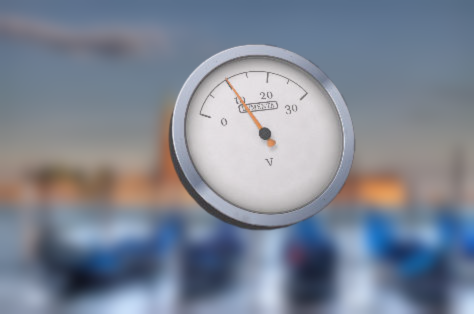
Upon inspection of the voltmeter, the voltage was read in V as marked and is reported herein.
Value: 10 V
